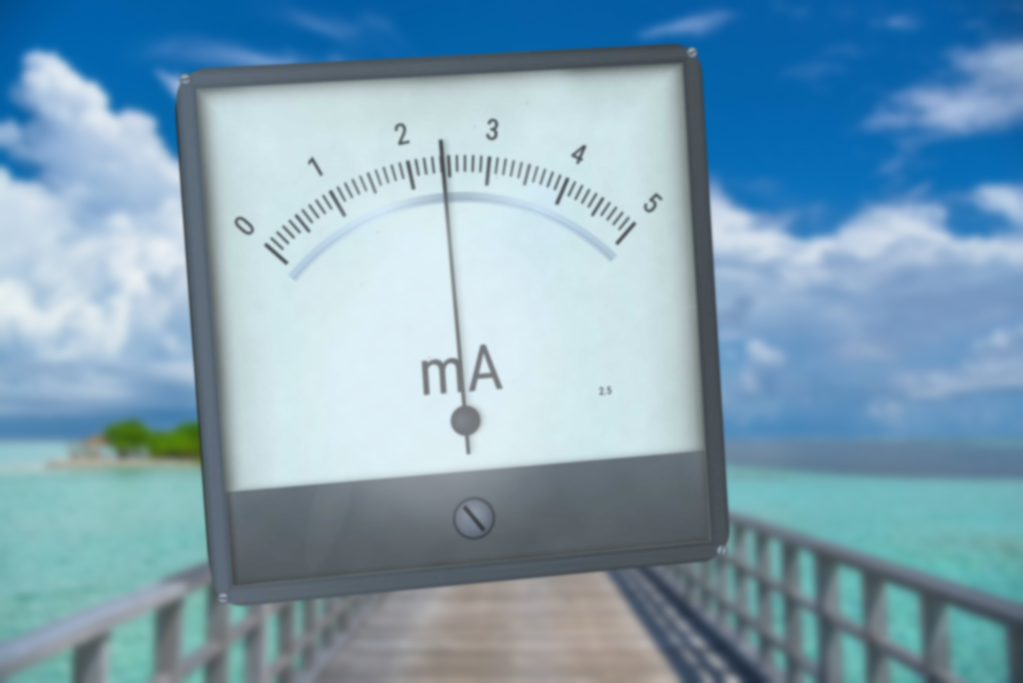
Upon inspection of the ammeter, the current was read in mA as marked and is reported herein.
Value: 2.4 mA
